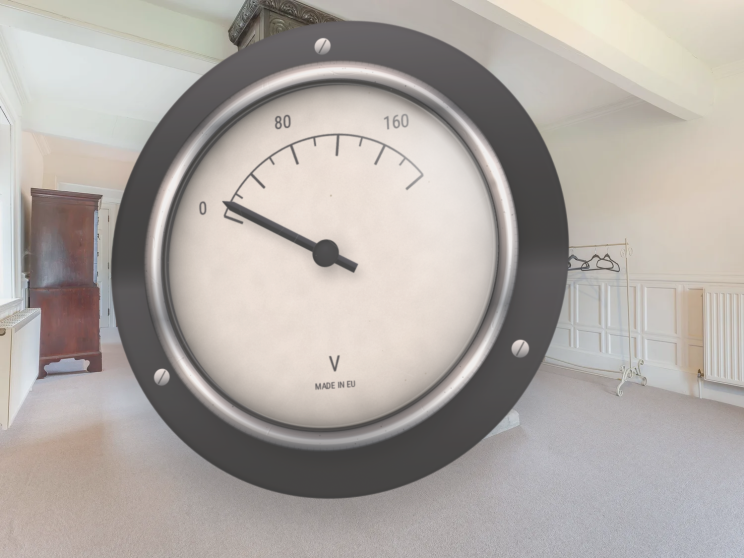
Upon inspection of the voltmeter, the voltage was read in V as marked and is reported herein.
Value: 10 V
